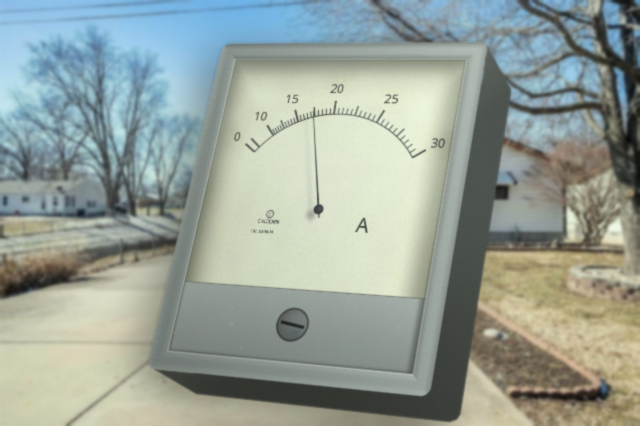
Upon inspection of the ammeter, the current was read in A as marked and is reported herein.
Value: 17.5 A
